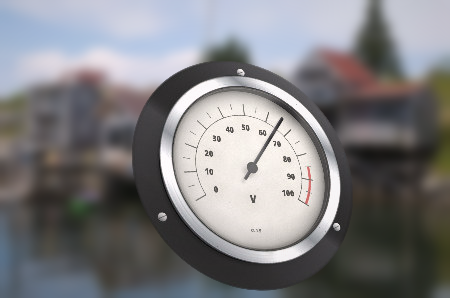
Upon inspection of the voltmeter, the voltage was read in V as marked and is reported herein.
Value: 65 V
